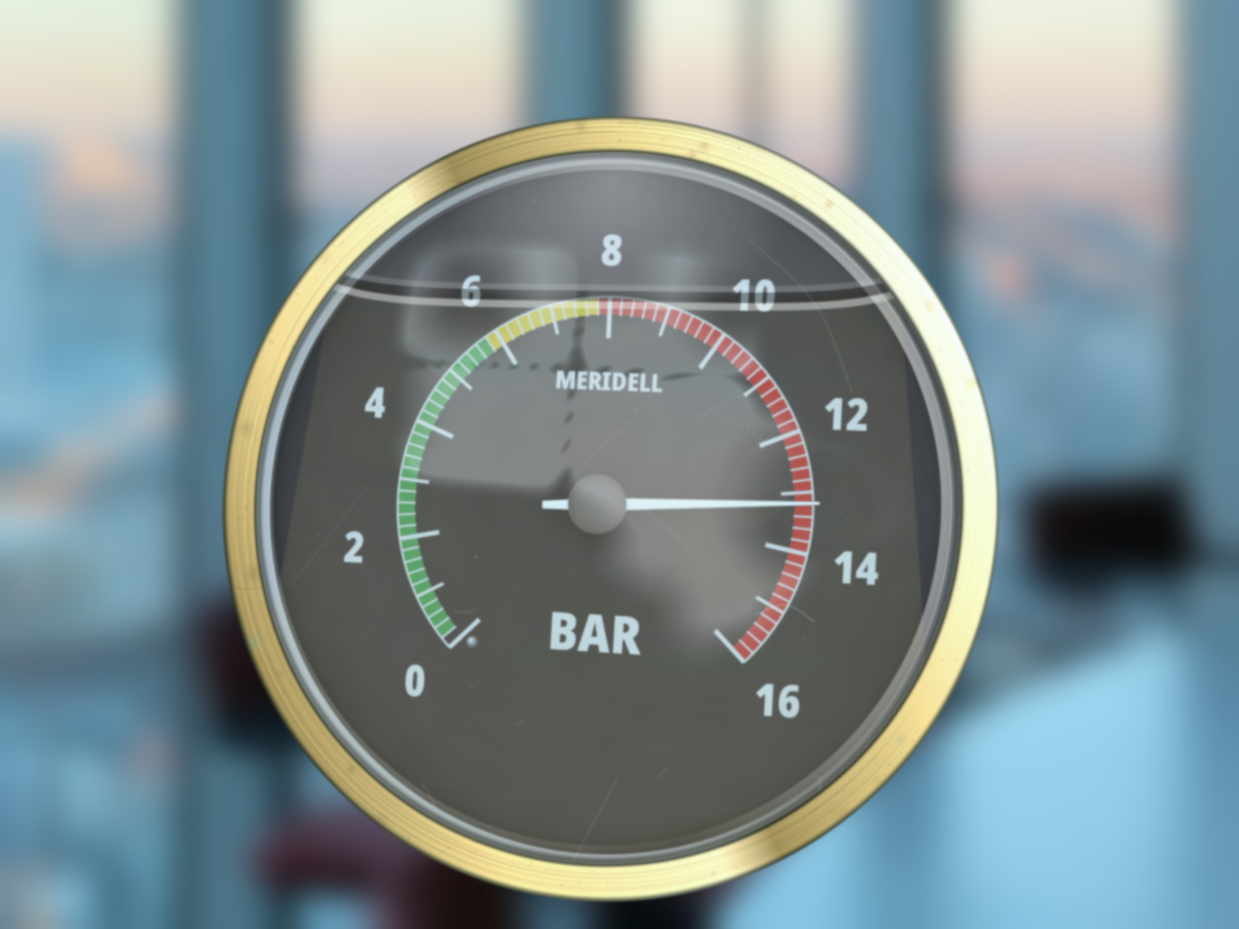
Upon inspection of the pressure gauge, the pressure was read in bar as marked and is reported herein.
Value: 13.2 bar
